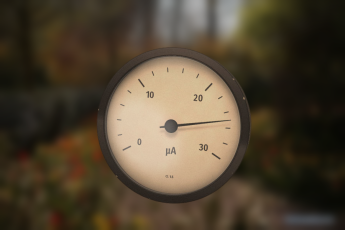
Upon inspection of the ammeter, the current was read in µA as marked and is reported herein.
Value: 25 µA
